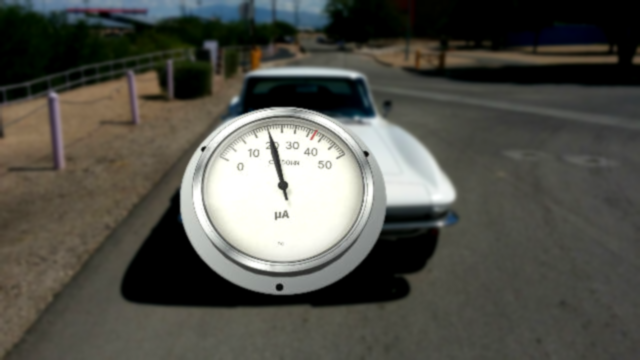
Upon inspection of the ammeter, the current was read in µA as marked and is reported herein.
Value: 20 µA
